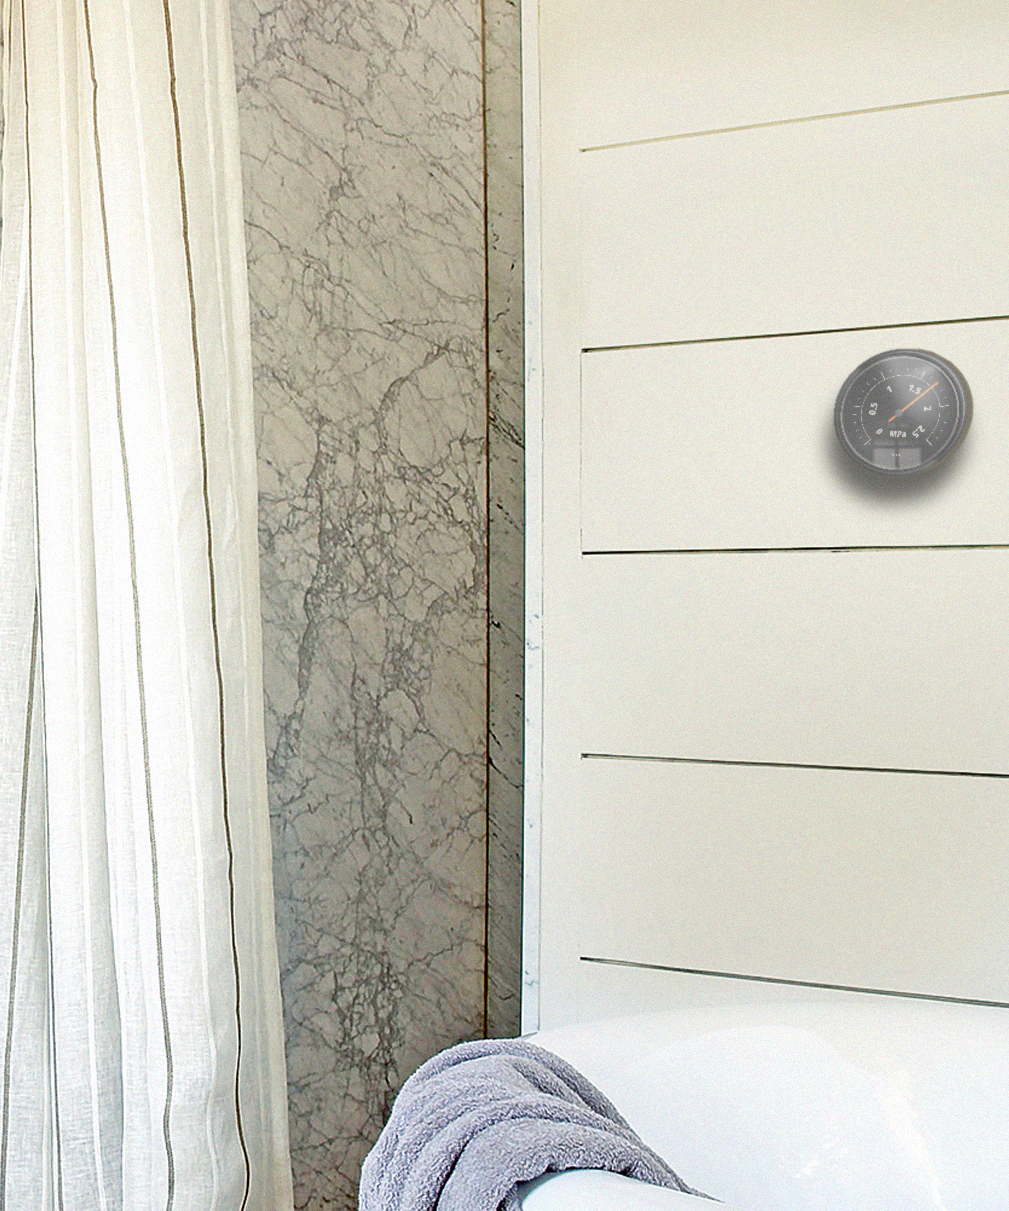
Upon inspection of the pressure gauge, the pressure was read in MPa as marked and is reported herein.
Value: 1.7 MPa
